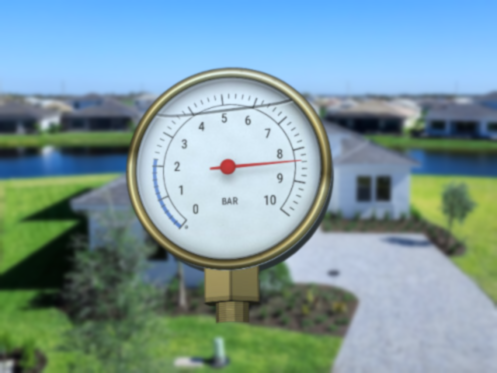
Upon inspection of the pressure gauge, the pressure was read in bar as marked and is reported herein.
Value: 8.4 bar
